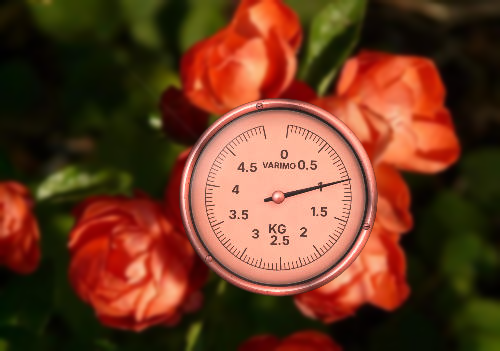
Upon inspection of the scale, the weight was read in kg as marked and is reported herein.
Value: 1 kg
